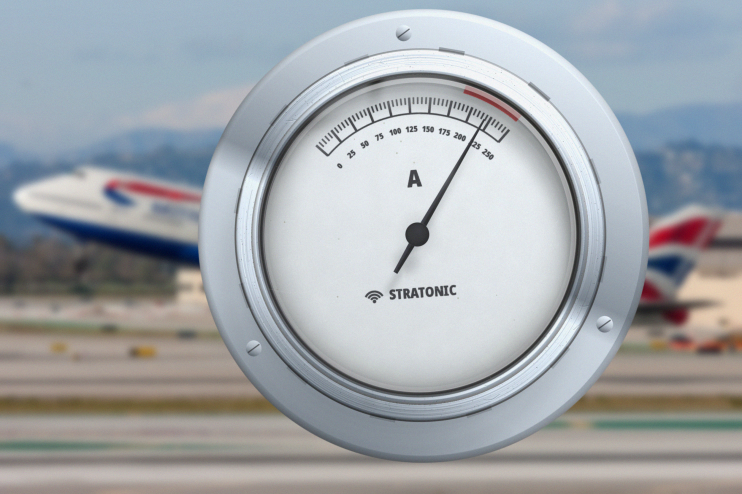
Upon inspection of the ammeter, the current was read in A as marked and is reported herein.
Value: 220 A
